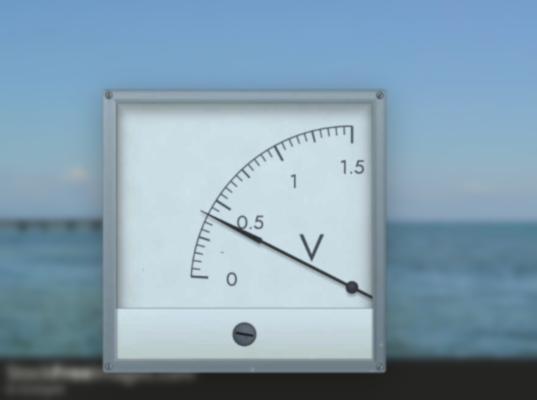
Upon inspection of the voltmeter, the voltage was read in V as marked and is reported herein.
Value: 0.4 V
